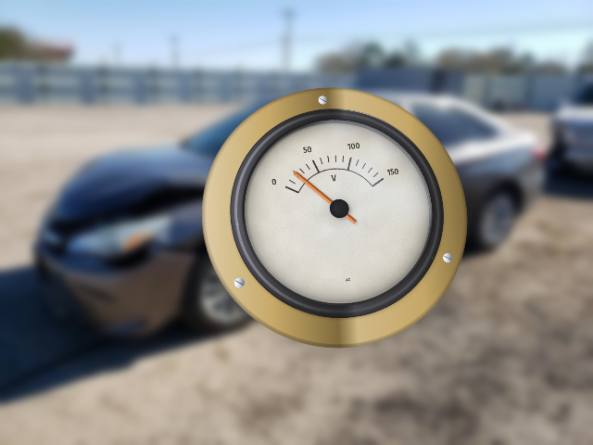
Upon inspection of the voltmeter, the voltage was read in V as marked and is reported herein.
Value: 20 V
